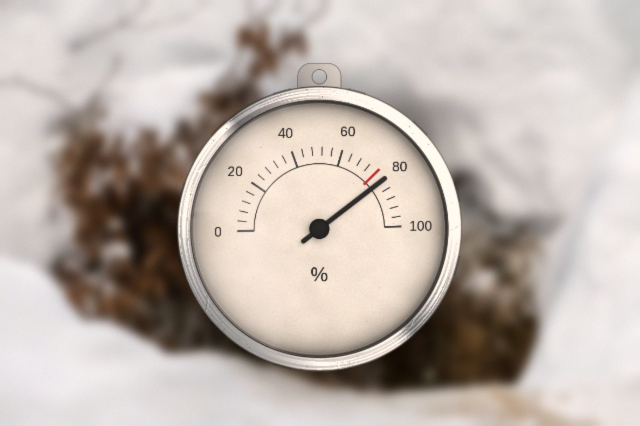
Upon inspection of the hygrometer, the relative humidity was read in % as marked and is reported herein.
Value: 80 %
